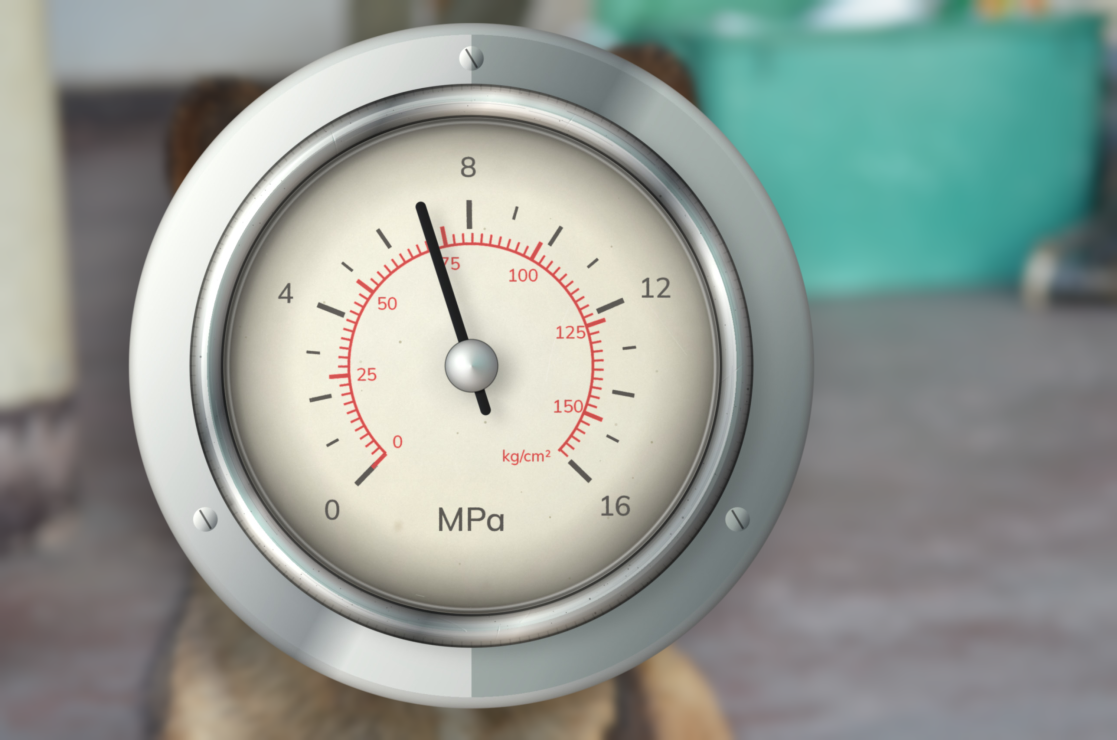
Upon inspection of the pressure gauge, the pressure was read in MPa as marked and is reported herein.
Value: 7 MPa
